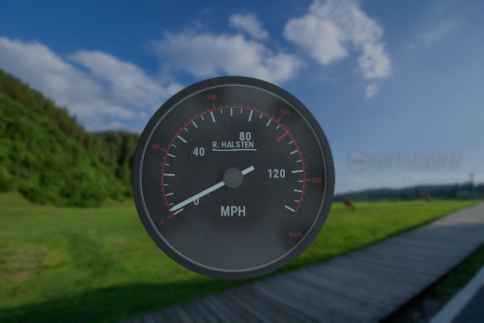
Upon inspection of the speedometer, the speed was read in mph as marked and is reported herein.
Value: 2.5 mph
